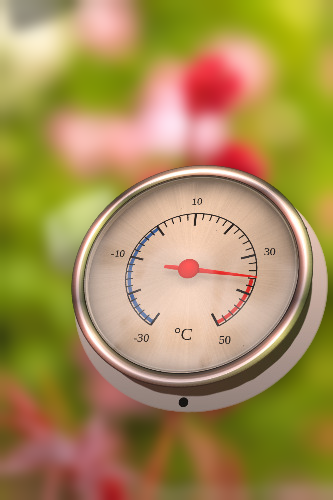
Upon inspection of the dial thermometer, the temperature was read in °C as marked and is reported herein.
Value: 36 °C
